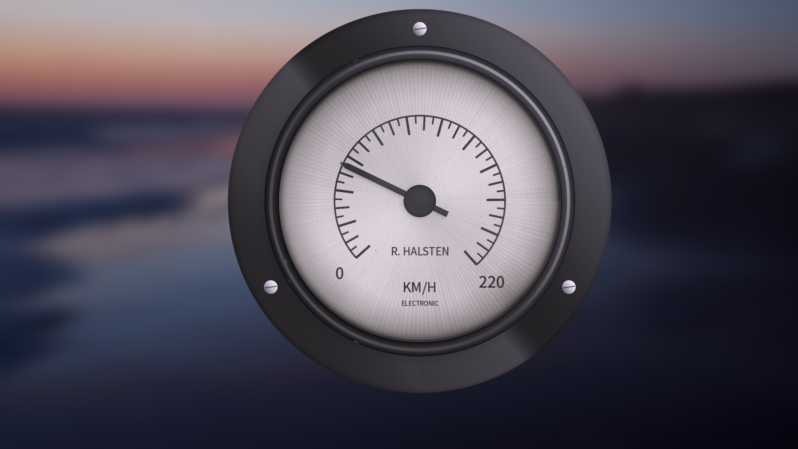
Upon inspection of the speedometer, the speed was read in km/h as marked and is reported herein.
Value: 55 km/h
